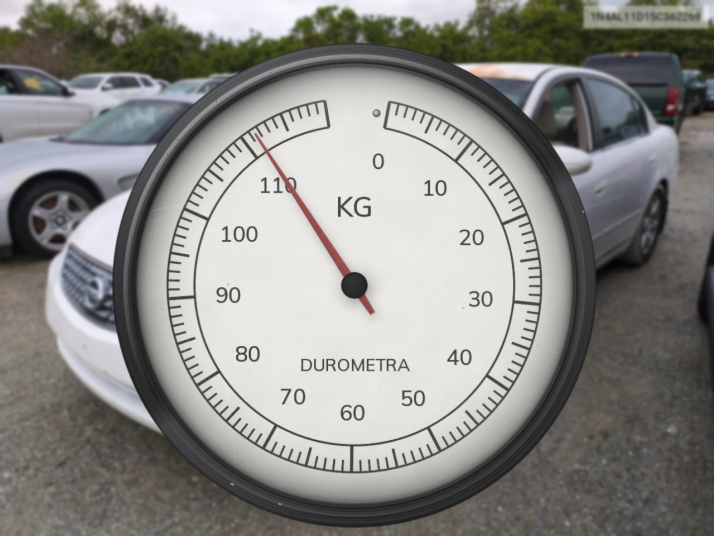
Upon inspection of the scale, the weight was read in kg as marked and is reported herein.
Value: 111.5 kg
